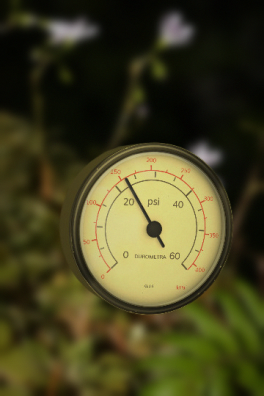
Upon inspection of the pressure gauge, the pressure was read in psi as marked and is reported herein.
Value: 22.5 psi
